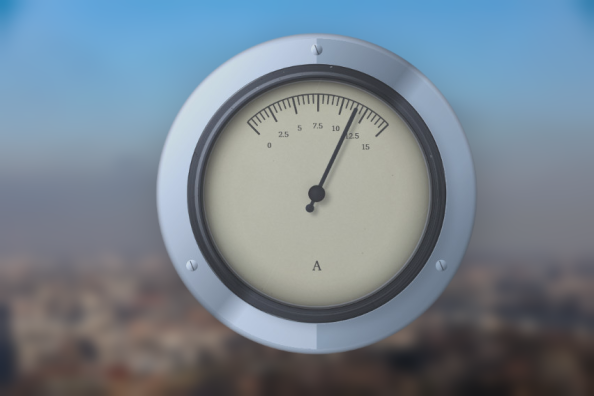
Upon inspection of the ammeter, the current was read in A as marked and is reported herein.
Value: 11.5 A
